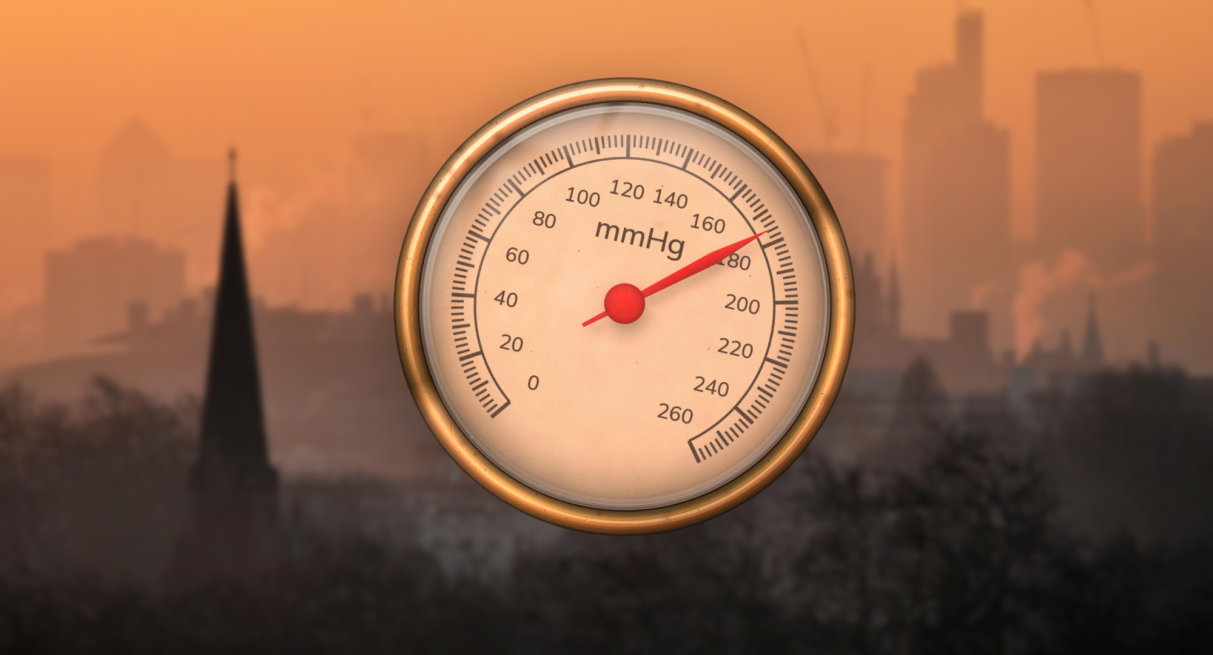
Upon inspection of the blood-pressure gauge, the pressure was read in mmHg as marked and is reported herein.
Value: 176 mmHg
